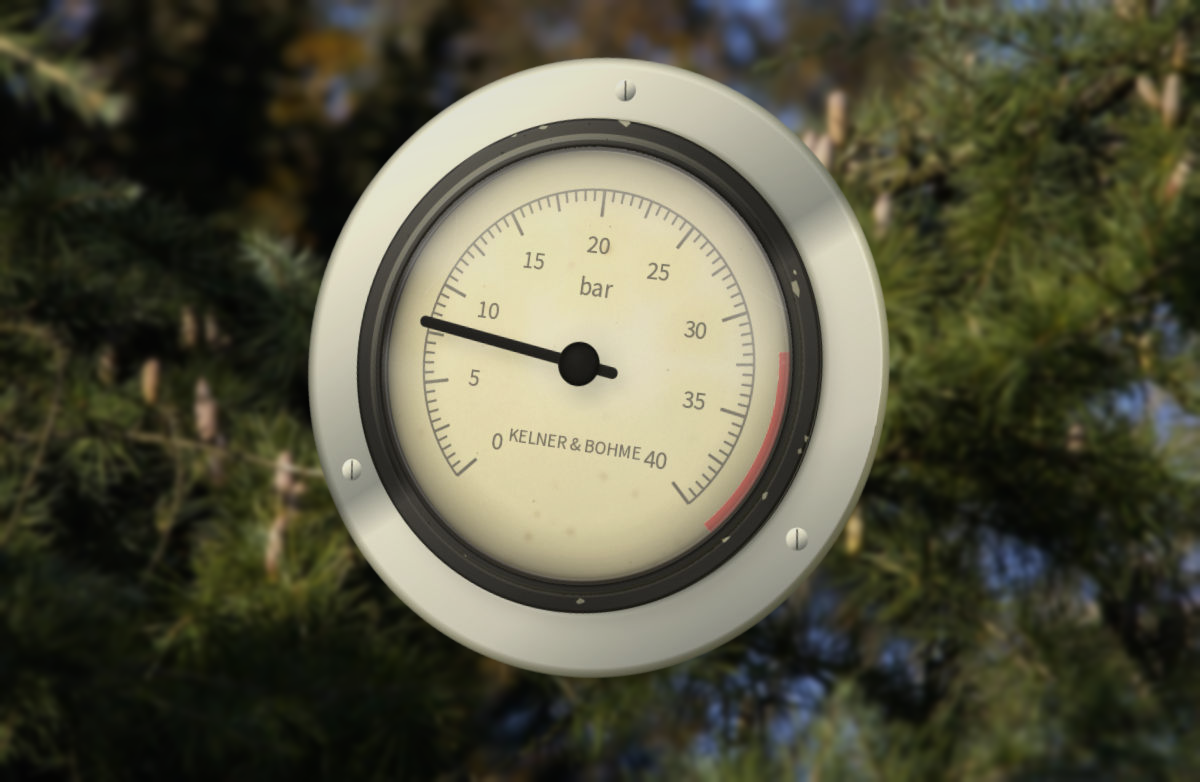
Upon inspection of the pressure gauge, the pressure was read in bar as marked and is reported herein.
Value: 8 bar
